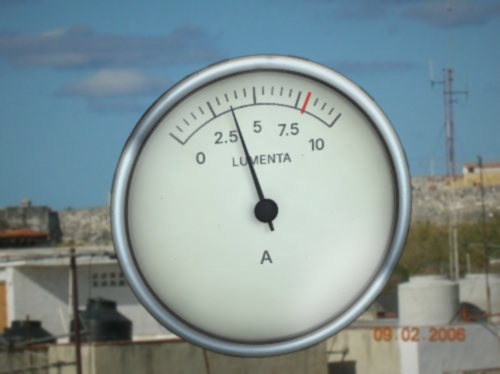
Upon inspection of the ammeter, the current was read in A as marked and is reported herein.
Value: 3.5 A
